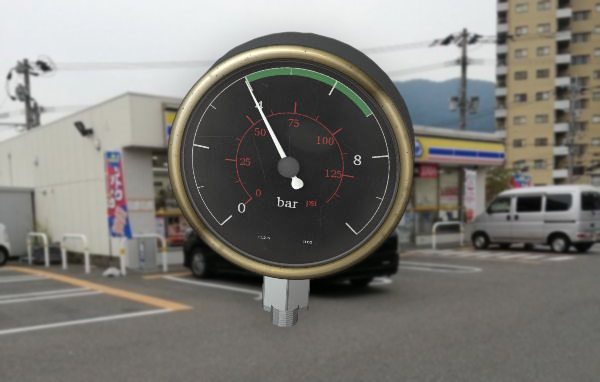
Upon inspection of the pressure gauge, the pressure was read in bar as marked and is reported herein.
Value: 4 bar
